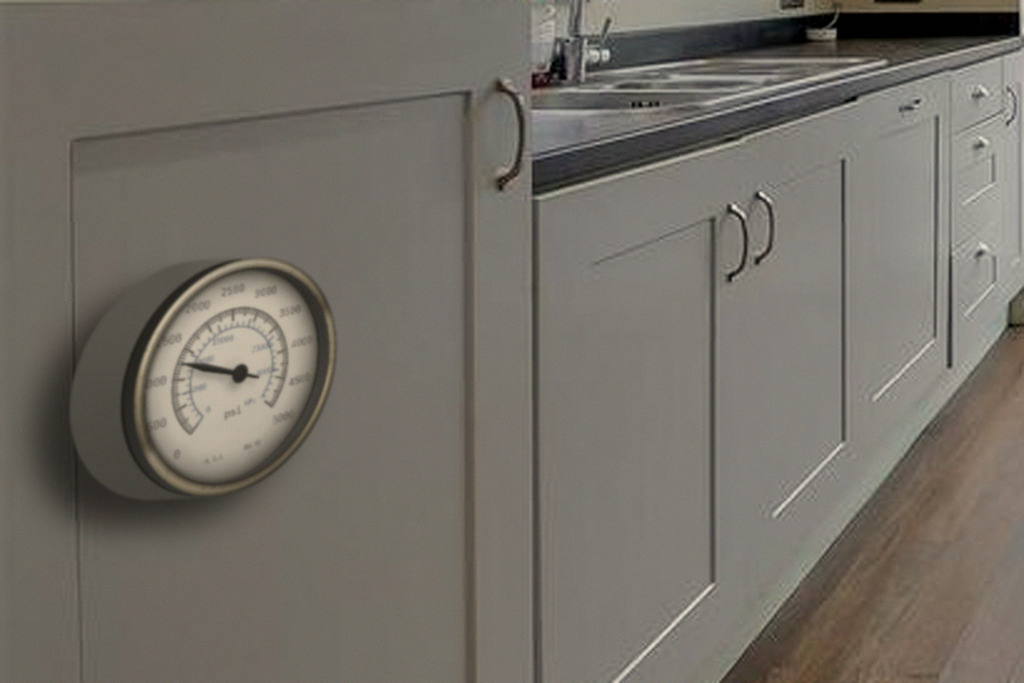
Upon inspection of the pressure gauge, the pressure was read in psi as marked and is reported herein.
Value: 1250 psi
